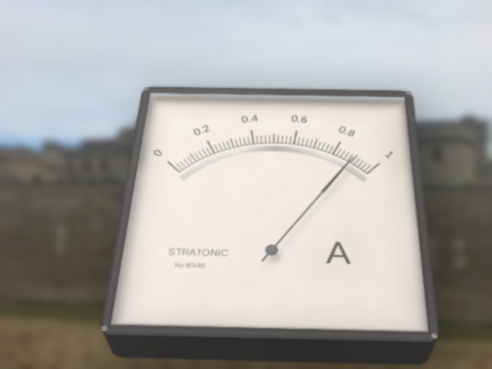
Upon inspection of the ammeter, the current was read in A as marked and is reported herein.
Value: 0.9 A
